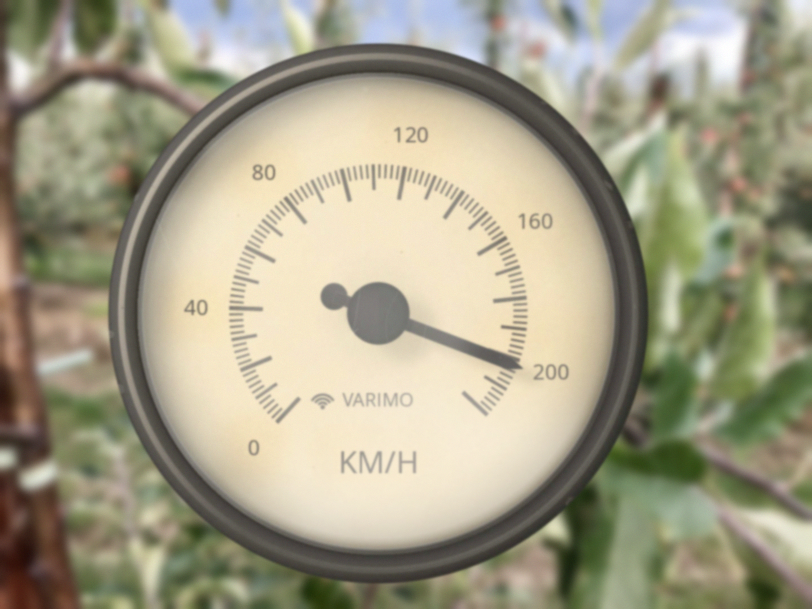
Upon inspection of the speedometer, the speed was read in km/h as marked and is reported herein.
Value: 202 km/h
